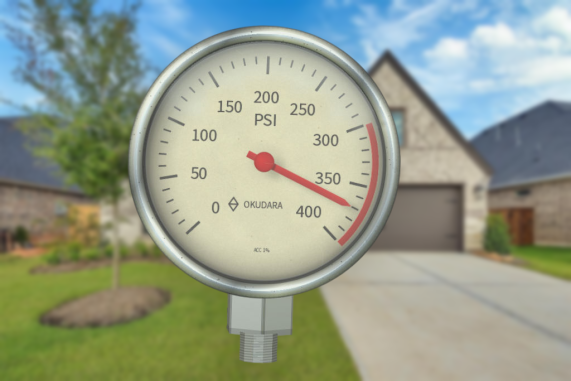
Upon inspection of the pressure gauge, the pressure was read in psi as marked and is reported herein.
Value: 370 psi
